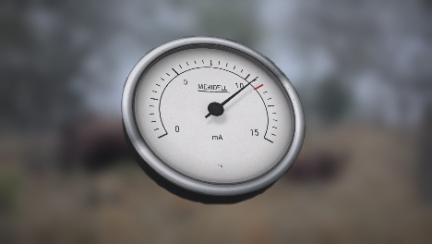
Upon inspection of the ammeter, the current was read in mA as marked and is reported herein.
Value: 10.5 mA
